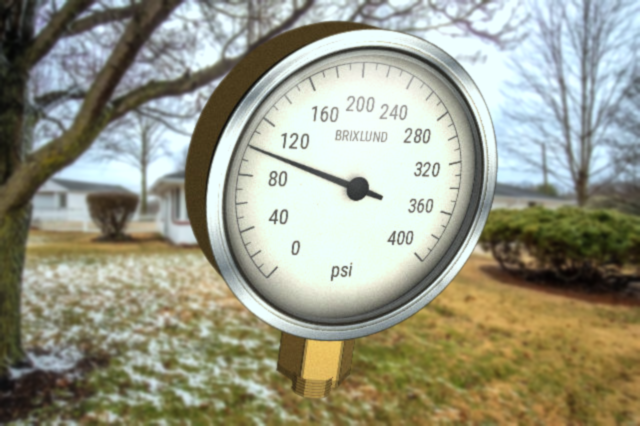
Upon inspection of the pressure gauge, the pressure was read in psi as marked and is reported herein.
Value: 100 psi
